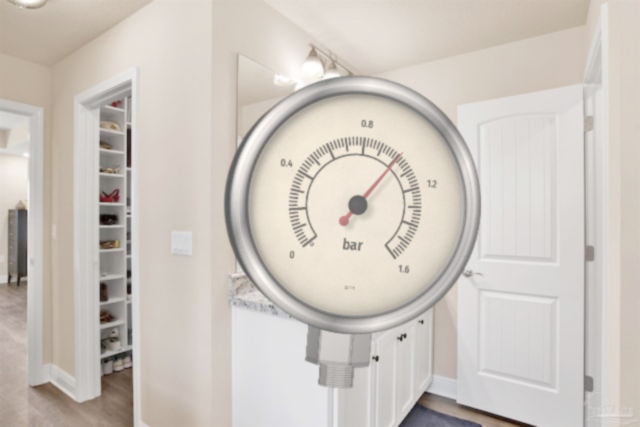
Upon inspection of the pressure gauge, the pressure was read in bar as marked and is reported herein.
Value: 1 bar
